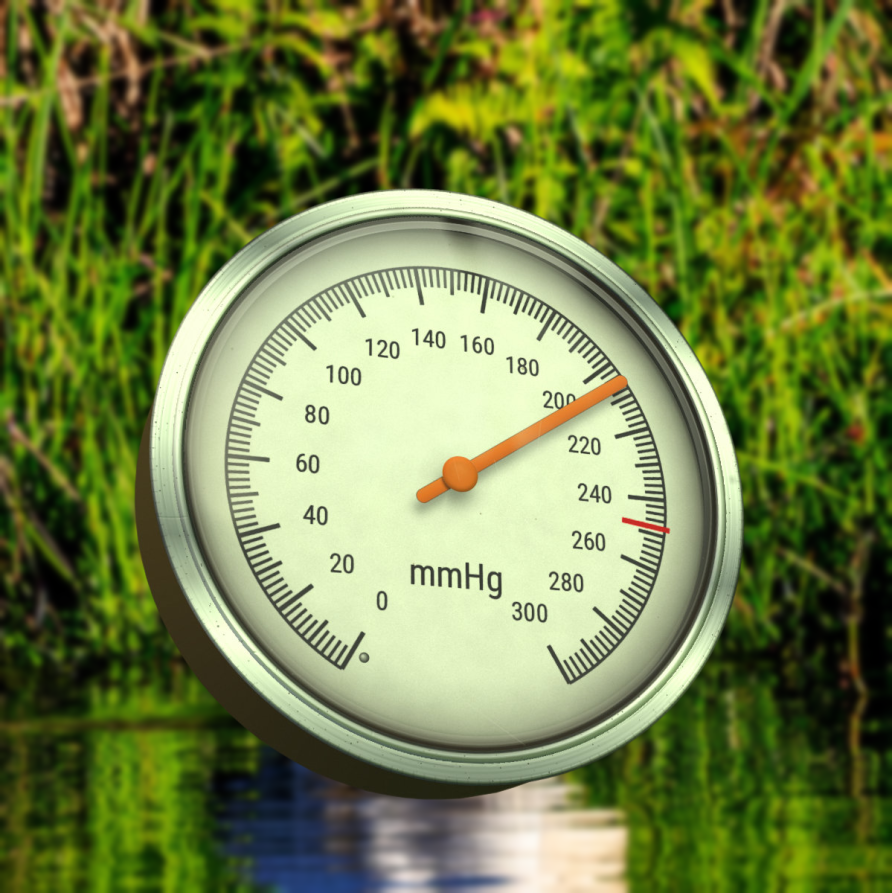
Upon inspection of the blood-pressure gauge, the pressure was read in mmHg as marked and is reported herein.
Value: 206 mmHg
